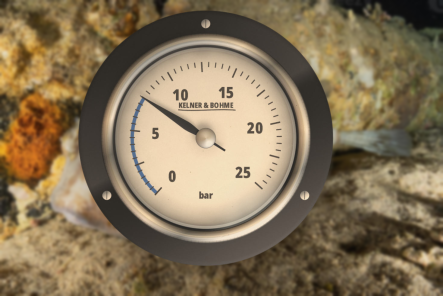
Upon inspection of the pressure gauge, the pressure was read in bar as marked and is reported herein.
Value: 7.5 bar
